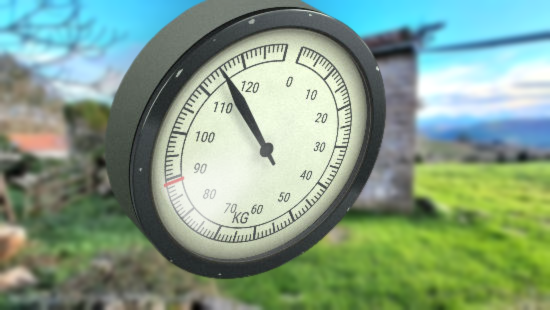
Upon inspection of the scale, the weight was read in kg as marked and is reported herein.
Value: 115 kg
